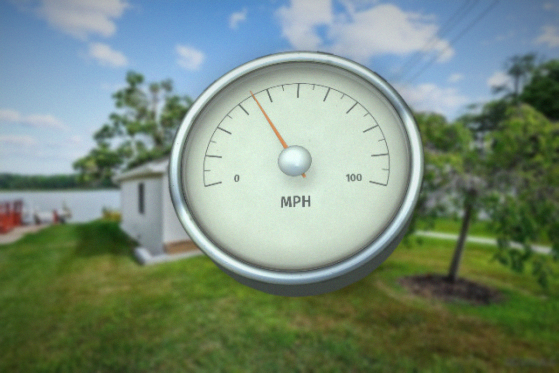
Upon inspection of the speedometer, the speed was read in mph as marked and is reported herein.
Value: 35 mph
